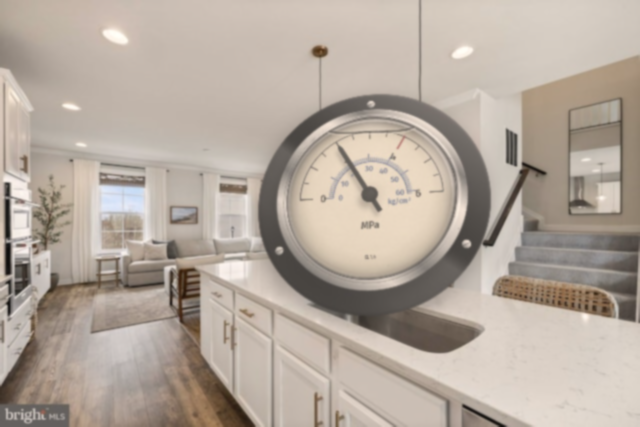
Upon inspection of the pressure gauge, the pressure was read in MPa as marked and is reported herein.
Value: 2 MPa
